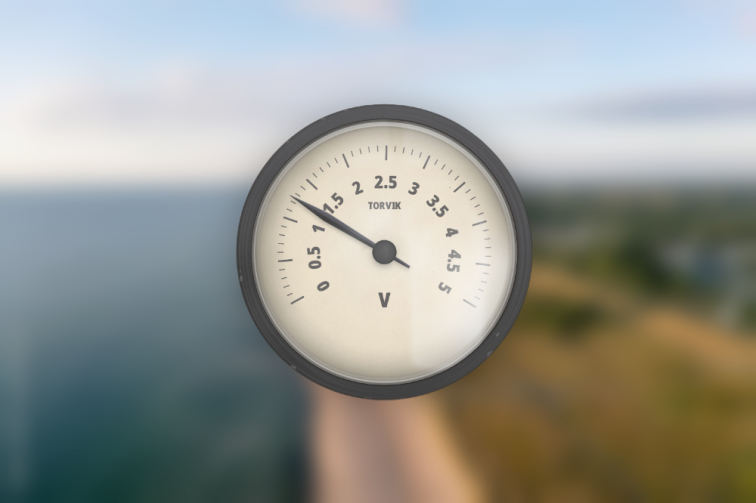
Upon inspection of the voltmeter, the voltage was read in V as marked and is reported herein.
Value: 1.25 V
